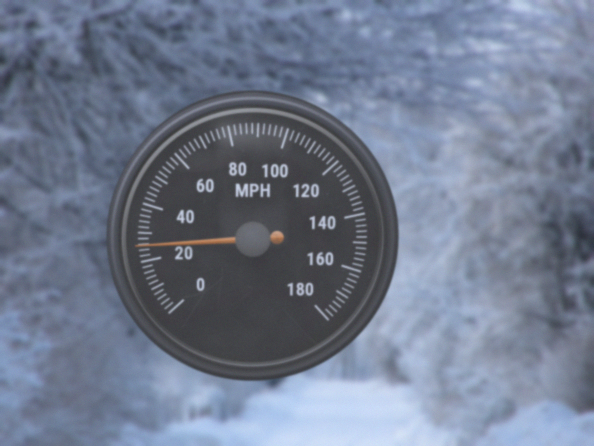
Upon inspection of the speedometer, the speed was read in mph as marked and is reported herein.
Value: 26 mph
